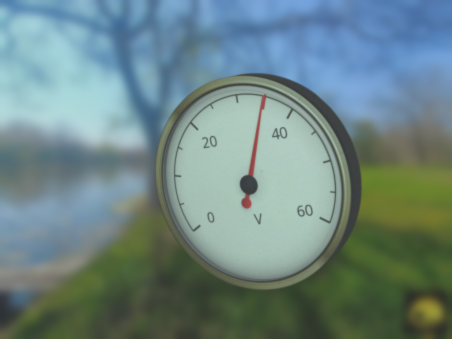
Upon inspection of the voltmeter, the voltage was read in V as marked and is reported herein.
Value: 35 V
